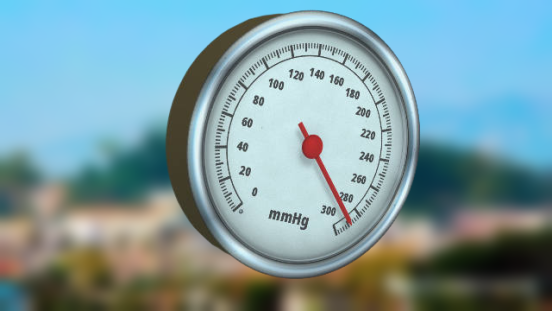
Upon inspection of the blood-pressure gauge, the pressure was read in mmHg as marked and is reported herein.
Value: 290 mmHg
